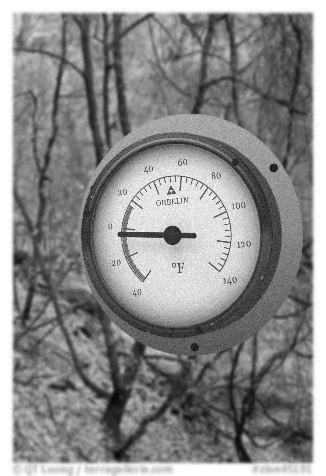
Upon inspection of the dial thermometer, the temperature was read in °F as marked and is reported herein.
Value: -4 °F
